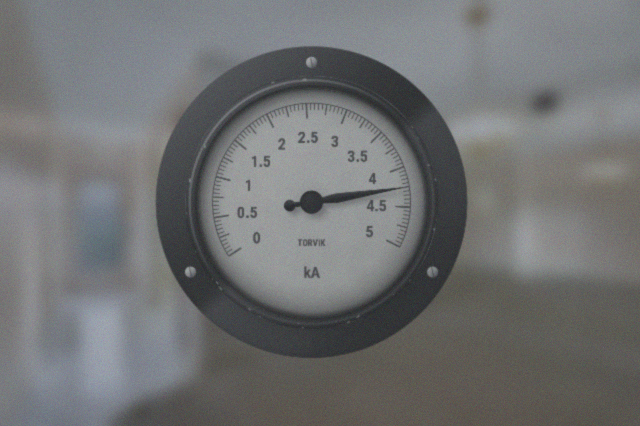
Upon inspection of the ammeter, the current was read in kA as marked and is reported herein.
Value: 4.25 kA
